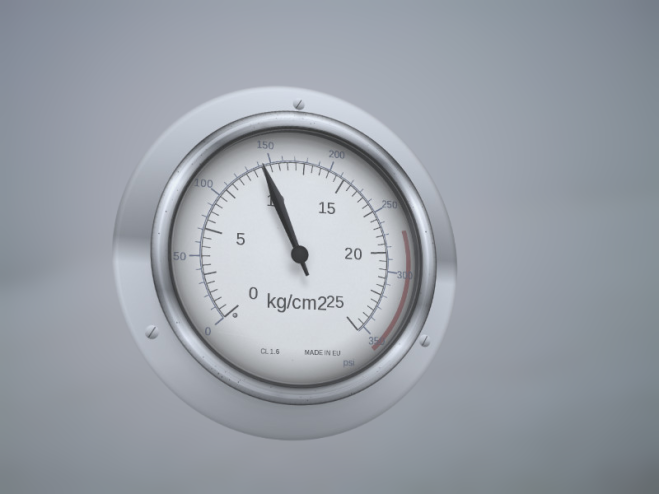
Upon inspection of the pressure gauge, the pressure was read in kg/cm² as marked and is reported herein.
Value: 10 kg/cm²
